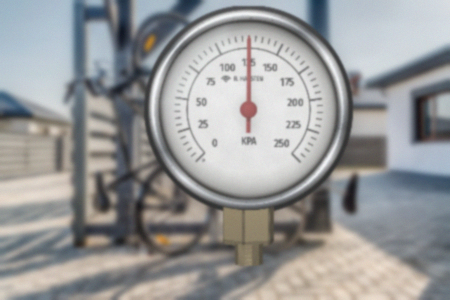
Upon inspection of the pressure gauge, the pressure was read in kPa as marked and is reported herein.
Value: 125 kPa
